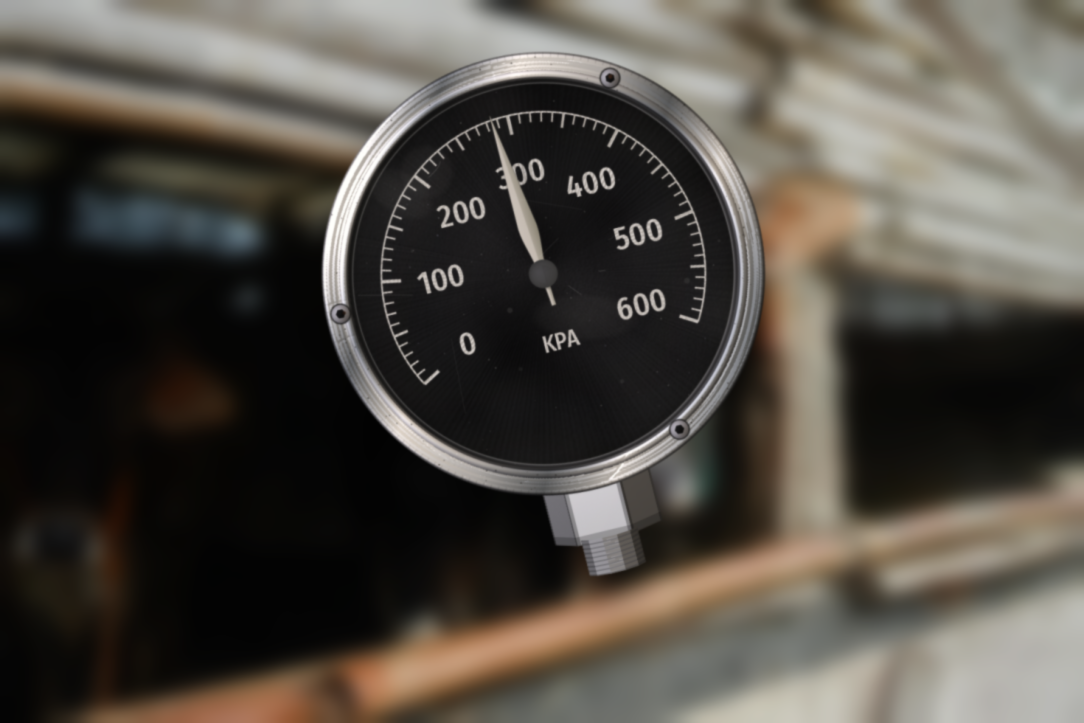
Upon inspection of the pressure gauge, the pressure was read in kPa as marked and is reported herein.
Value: 285 kPa
